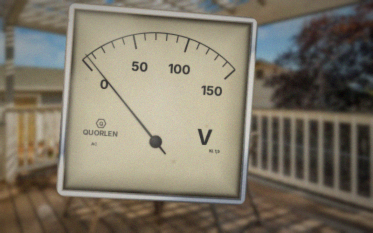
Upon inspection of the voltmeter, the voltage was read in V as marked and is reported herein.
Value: 5 V
